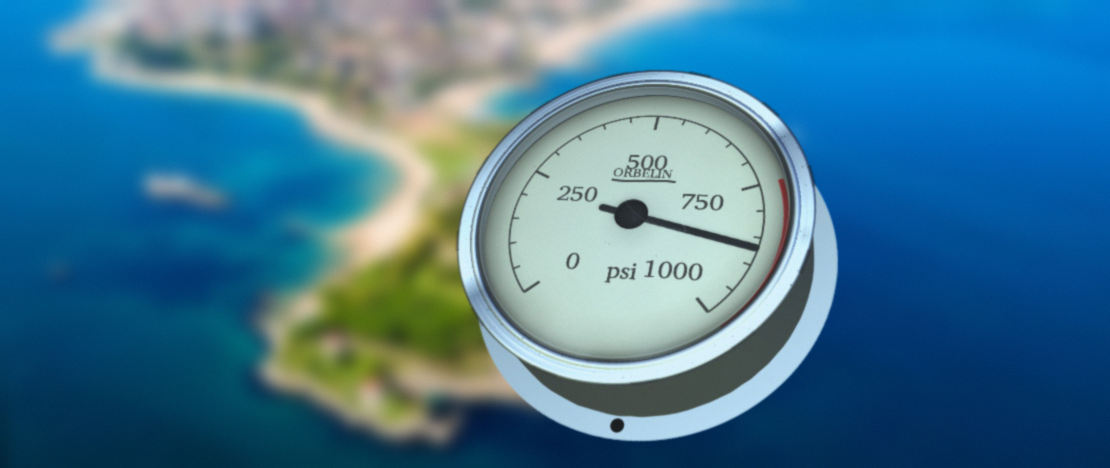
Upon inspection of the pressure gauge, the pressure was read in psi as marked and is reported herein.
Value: 875 psi
